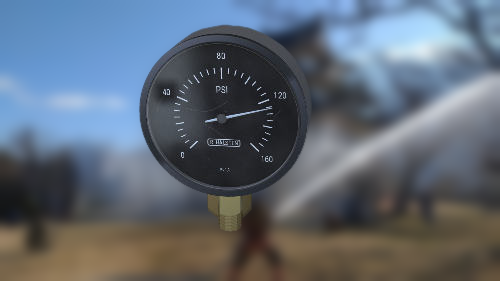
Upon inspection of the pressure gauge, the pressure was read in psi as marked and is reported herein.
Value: 125 psi
